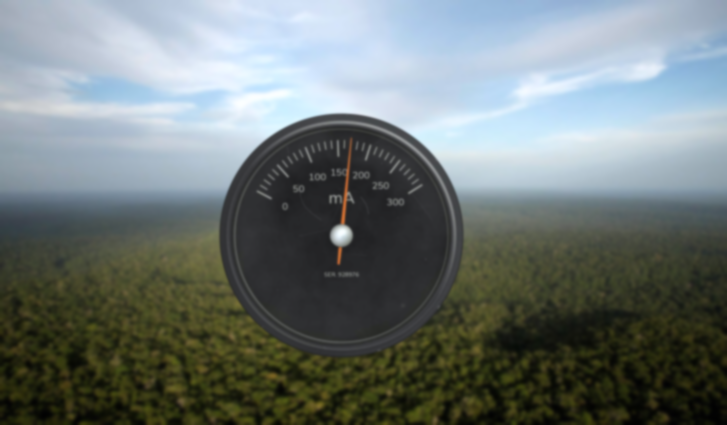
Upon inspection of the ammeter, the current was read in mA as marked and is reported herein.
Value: 170 mA
